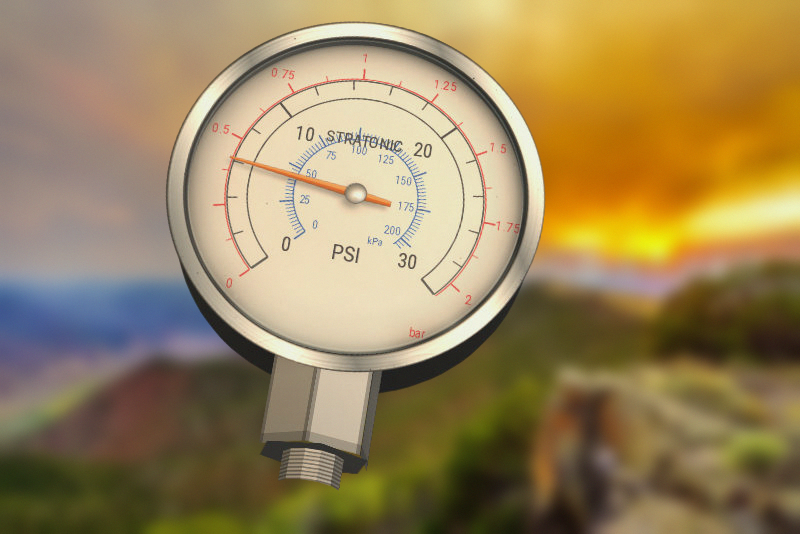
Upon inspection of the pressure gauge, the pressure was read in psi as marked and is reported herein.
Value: 6 psi
